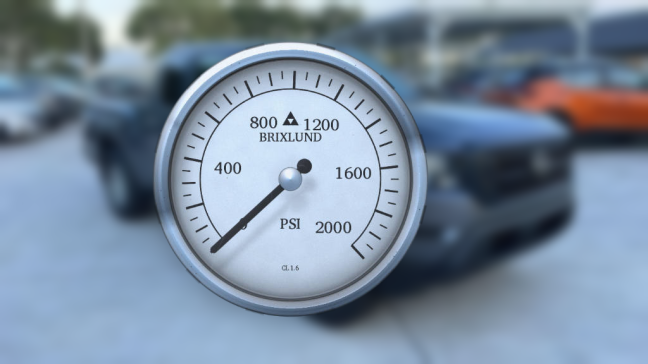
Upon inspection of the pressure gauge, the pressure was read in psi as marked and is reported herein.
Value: 0 psi
